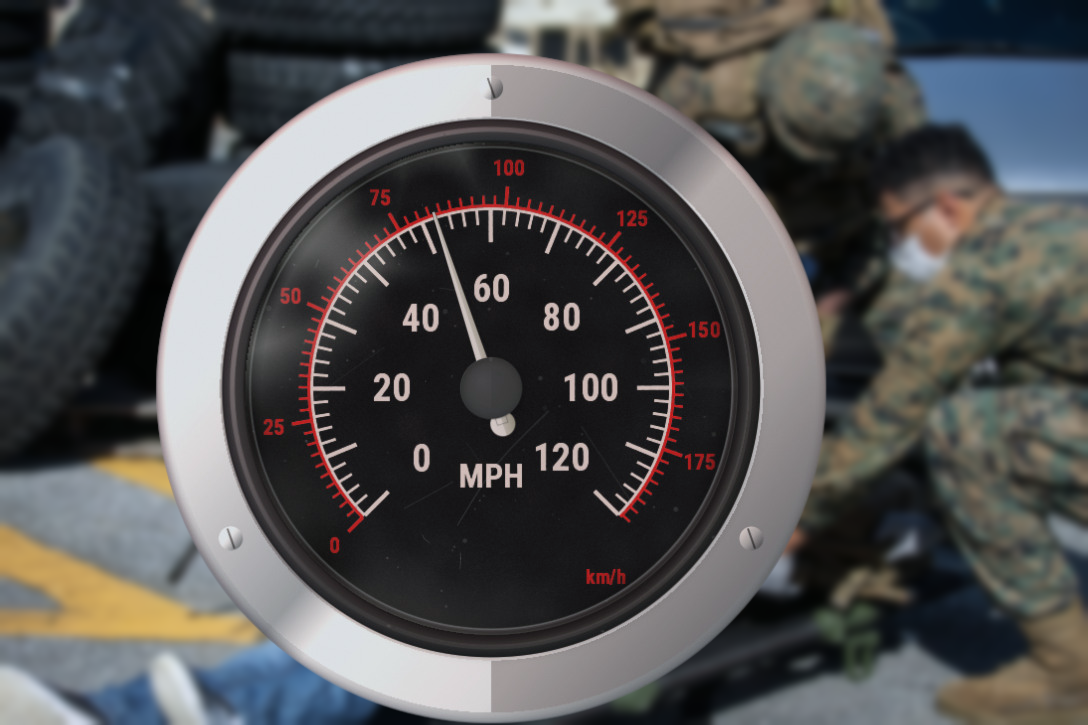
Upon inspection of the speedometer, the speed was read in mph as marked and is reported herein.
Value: 52 mph
